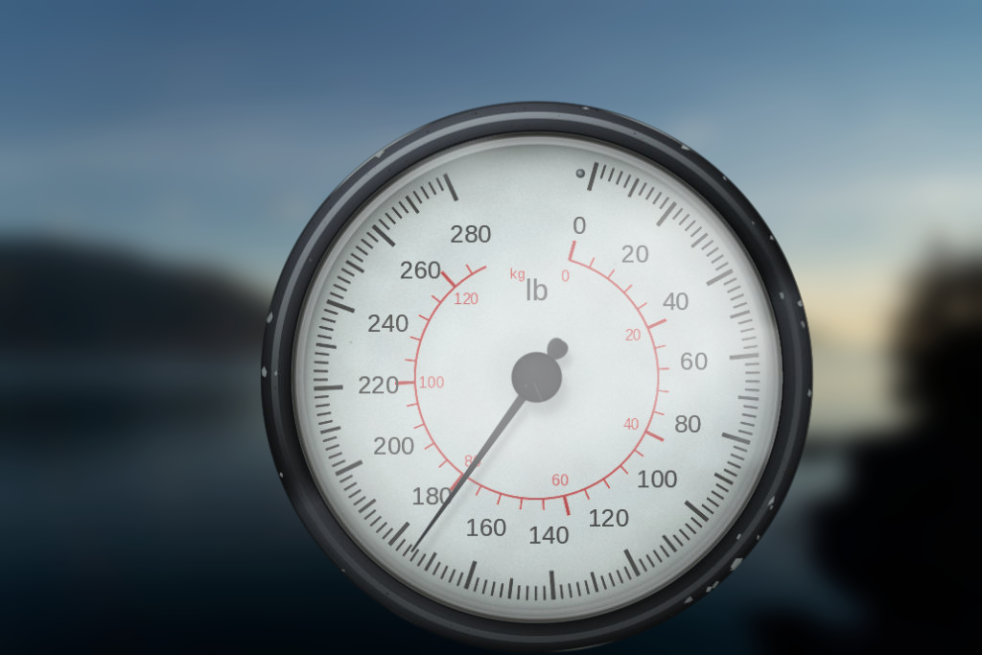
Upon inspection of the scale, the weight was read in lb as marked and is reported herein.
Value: 175 lb
